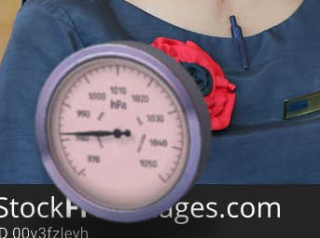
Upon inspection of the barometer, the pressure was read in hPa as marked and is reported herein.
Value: 982 hPa
